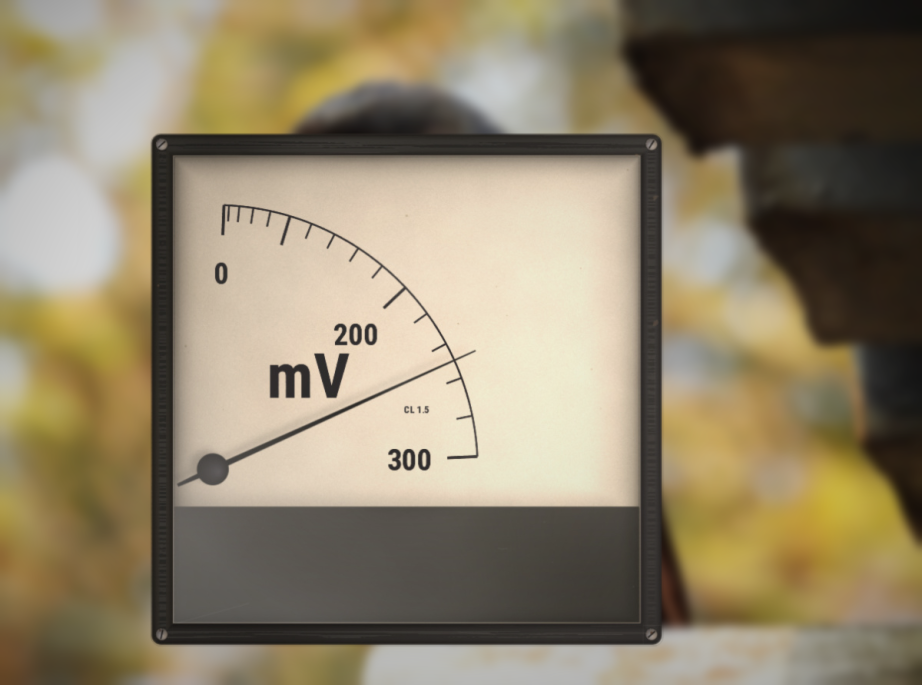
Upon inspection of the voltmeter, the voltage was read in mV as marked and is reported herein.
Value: 250 mV
